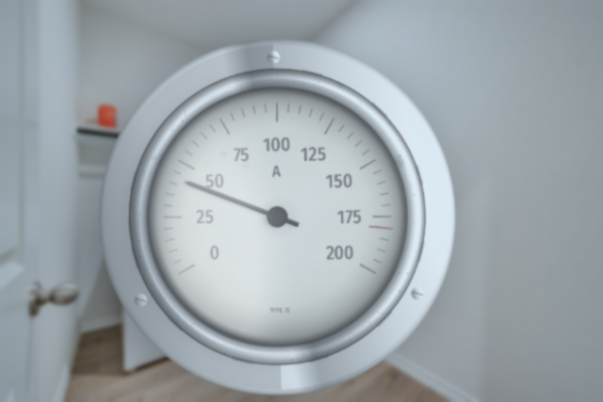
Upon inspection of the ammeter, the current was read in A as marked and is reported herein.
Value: 42.5 A
